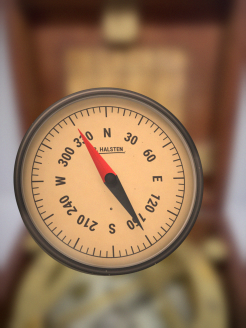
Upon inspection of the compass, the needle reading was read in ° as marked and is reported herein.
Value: 330 °
